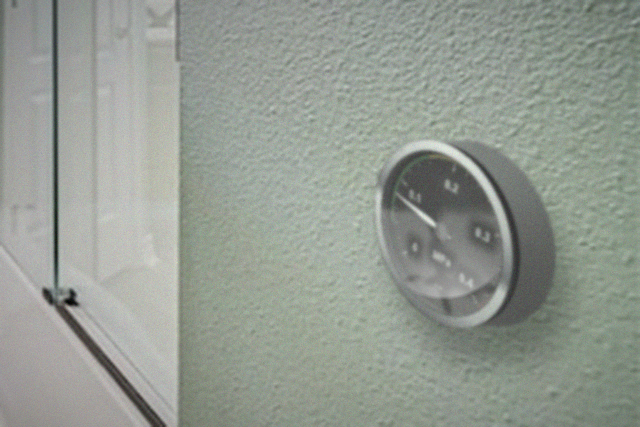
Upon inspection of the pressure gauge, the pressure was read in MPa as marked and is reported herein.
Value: 0.08 MPa
